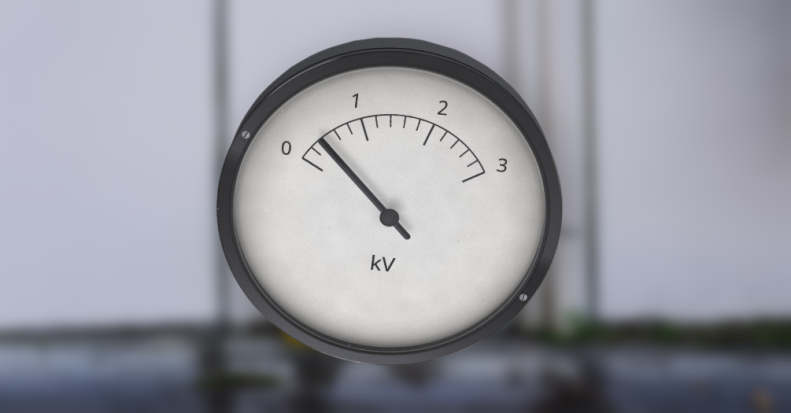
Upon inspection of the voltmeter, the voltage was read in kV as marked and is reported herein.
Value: 0.4 kV
